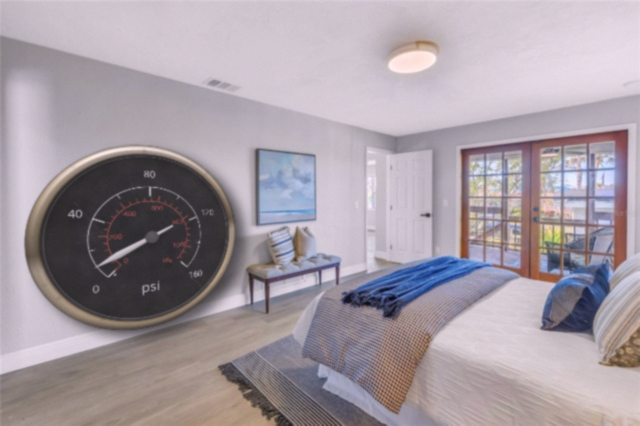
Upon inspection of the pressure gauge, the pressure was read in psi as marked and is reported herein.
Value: 10 psi
